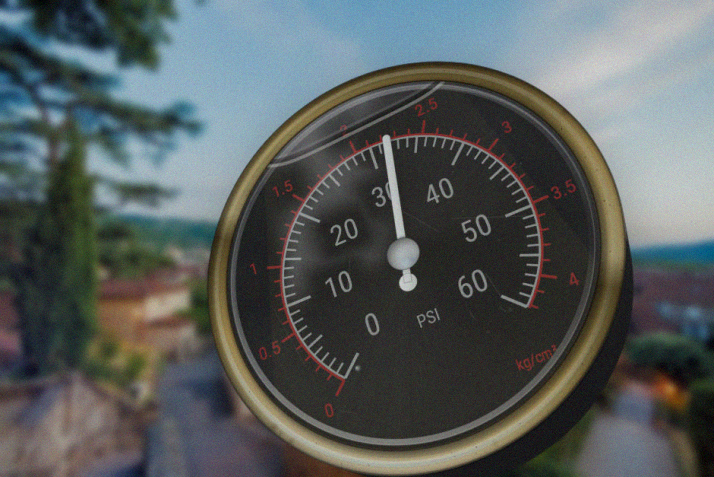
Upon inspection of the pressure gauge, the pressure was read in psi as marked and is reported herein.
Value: 32 psi
